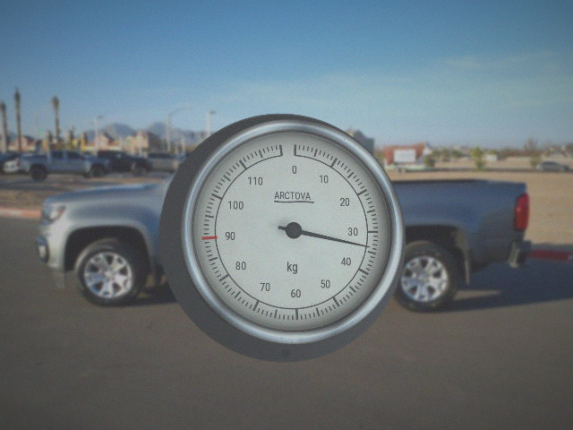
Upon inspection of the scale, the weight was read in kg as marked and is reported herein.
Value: 34 kg
